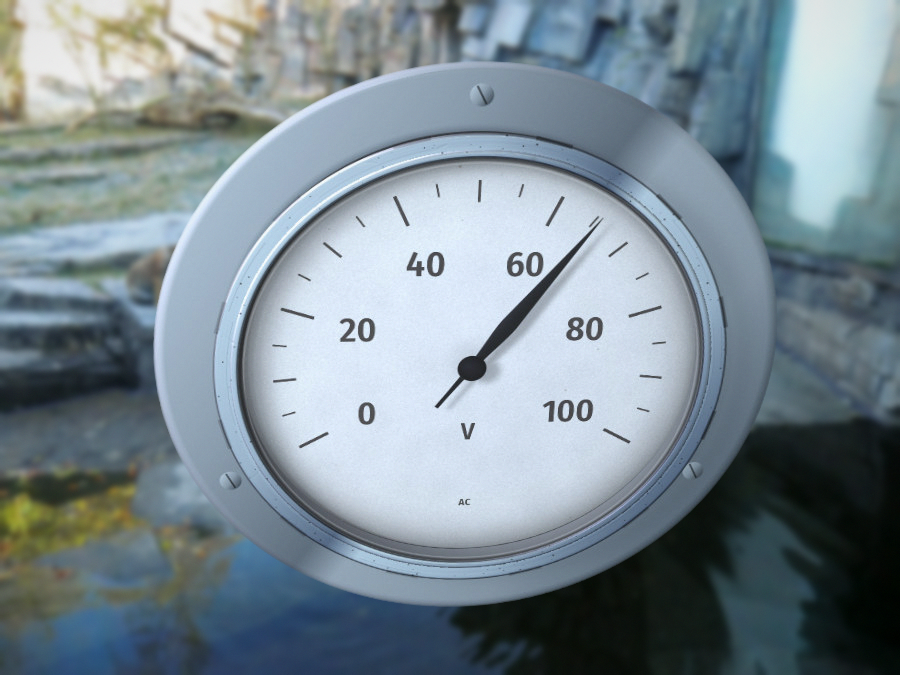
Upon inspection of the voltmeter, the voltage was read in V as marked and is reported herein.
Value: 65 V
